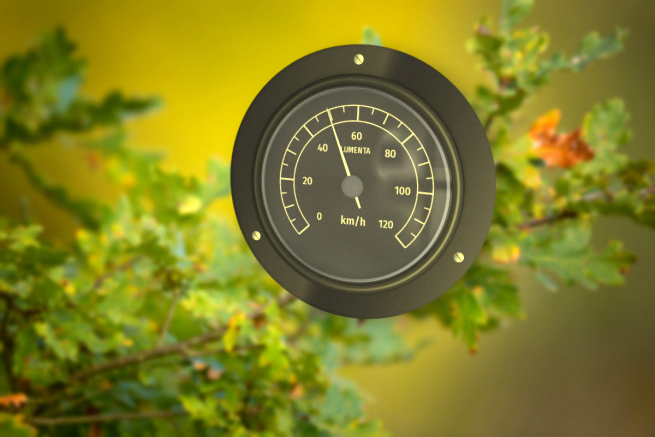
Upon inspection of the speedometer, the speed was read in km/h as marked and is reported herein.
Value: 50 km/h
